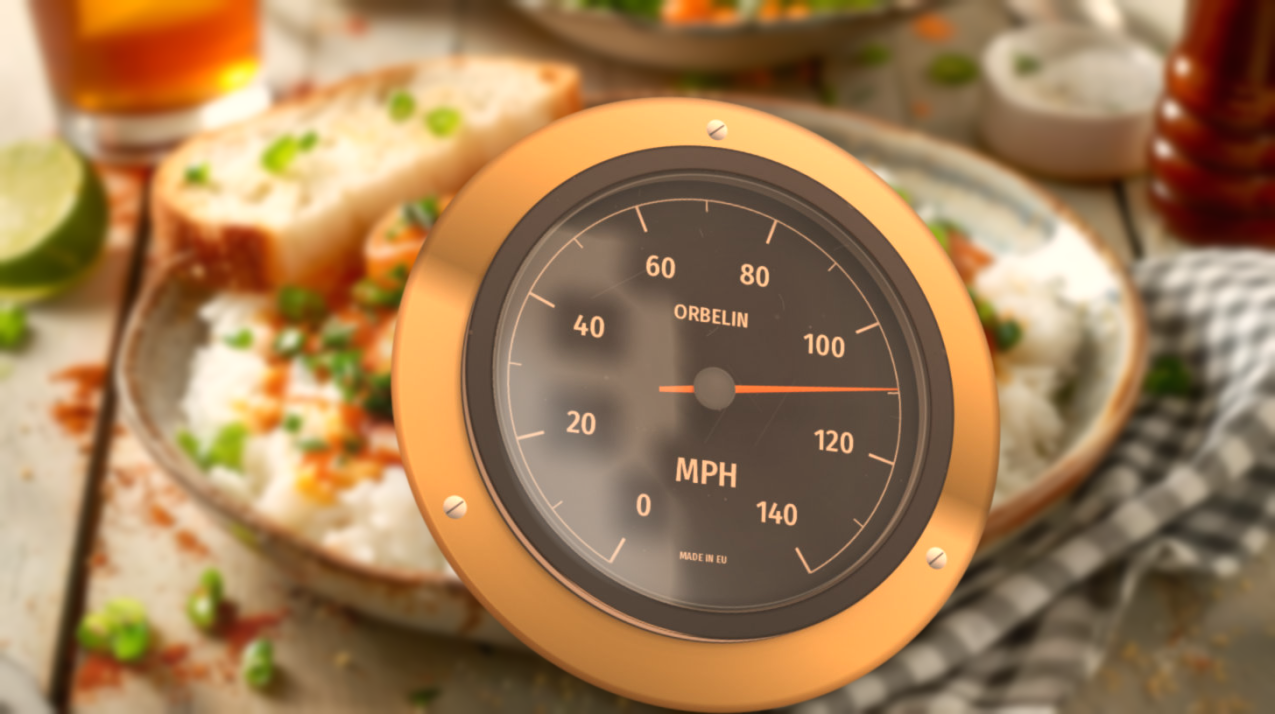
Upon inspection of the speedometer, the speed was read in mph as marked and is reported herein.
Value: 110 mph
